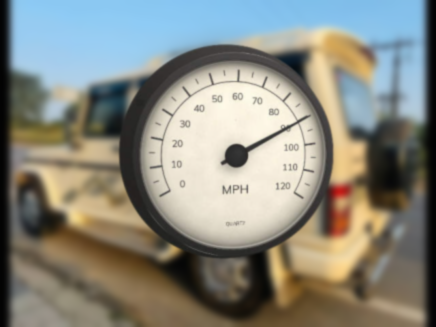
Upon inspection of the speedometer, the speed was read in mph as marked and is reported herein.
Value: 90 mph
